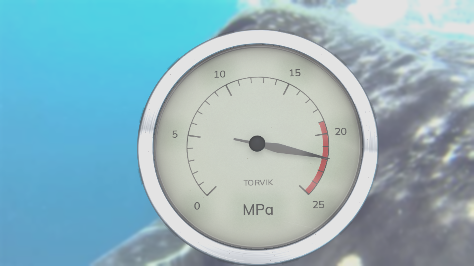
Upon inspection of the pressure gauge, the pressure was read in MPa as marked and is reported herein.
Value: 22 MPa
